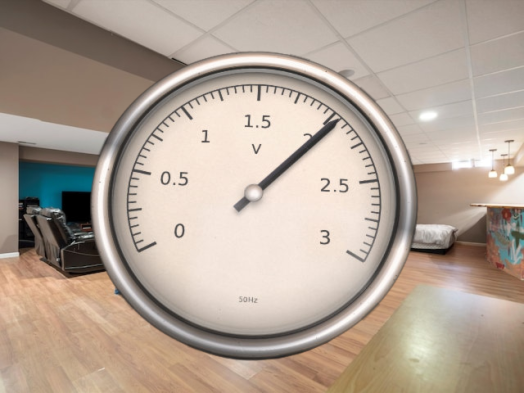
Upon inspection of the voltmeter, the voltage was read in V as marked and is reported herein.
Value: 2.05 V
